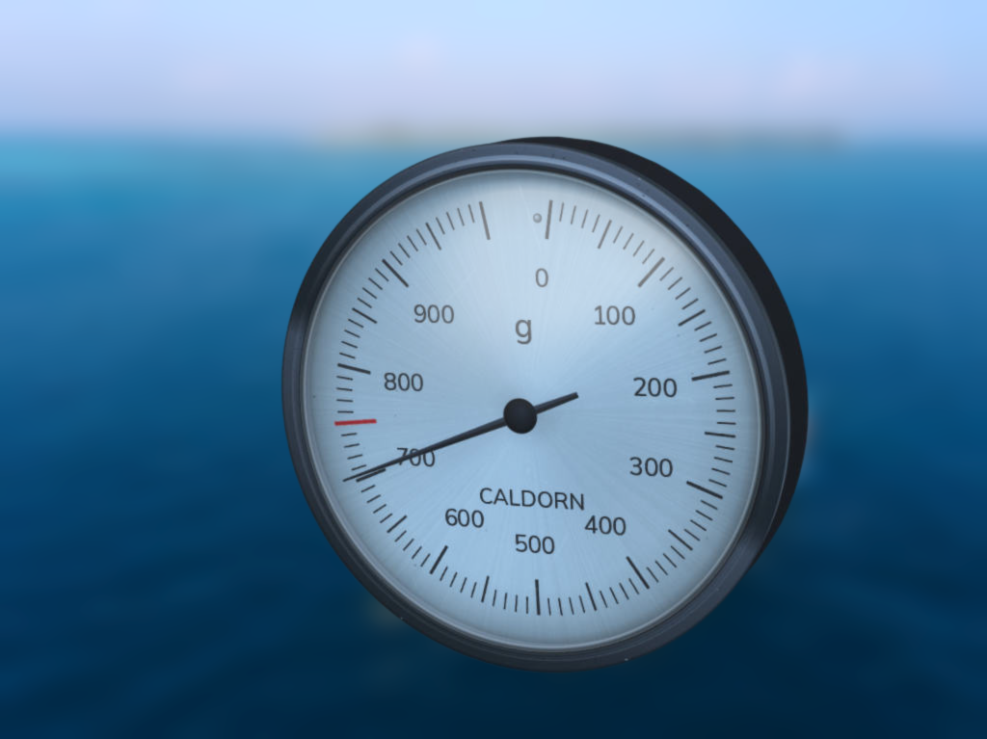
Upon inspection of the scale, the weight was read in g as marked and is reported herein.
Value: 705 g
